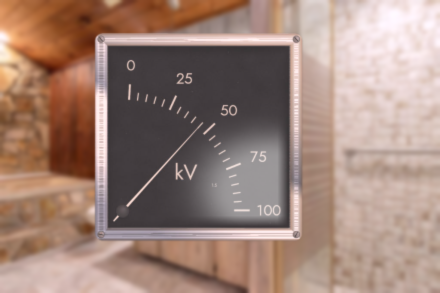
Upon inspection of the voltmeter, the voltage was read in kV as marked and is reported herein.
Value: 45 kV
